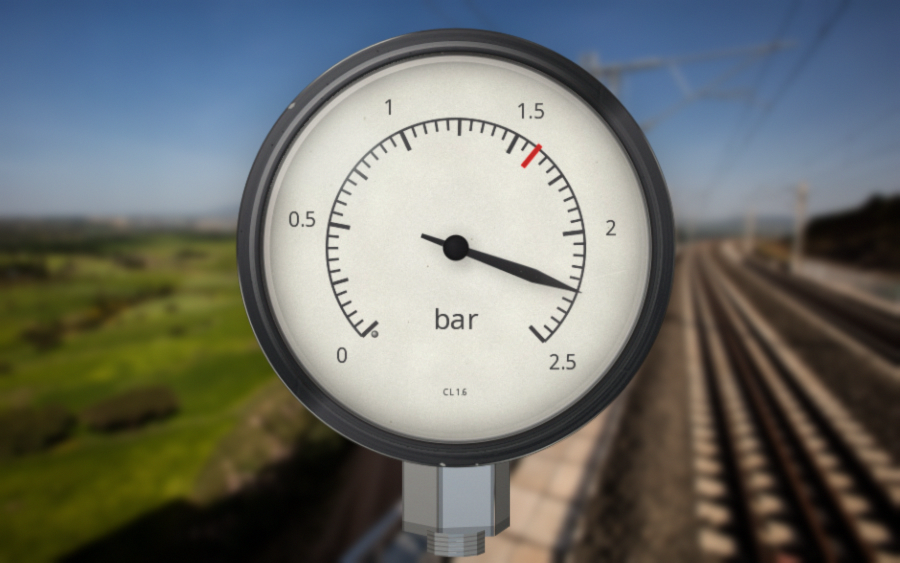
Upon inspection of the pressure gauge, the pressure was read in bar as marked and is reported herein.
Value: 2.25 bar
